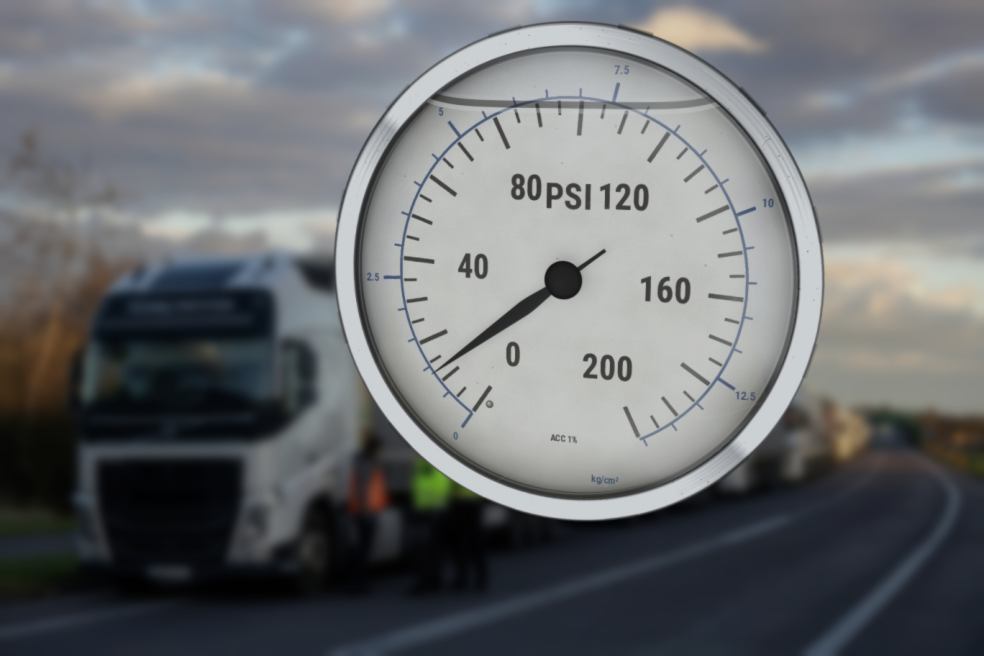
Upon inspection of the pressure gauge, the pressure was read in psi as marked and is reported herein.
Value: 12.5 psi
